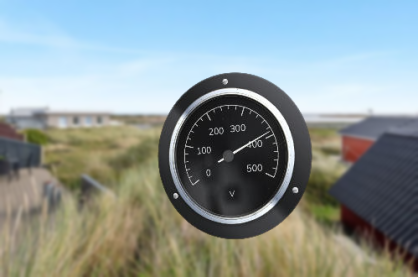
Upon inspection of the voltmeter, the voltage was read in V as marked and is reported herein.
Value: 390 V
